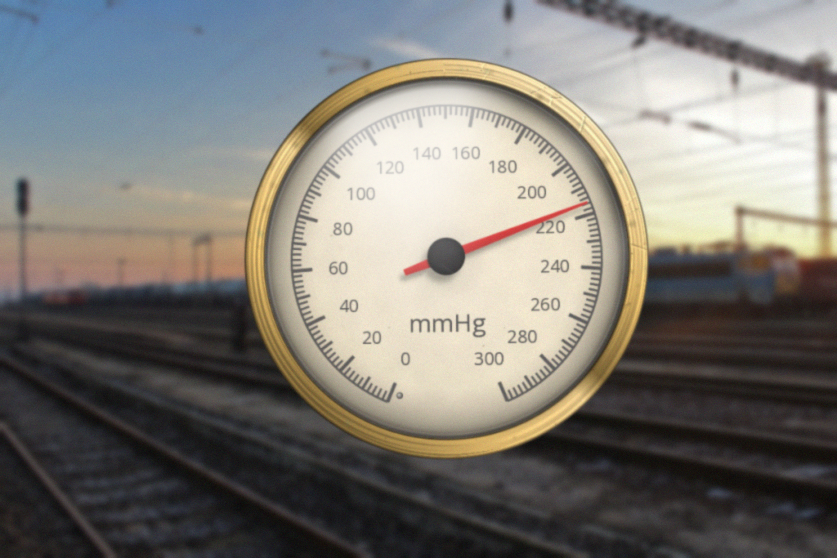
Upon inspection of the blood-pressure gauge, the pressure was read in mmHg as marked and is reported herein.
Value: 216 mmHg
